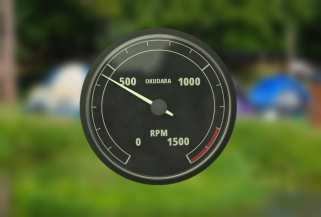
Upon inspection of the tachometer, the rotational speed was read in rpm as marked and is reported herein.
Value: 450 rpm
